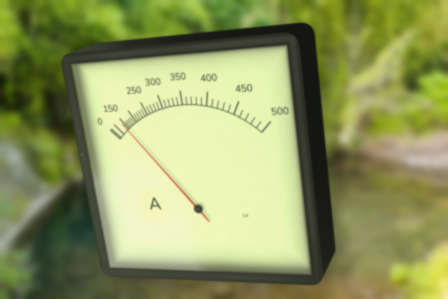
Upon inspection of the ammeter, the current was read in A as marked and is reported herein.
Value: 150 A
